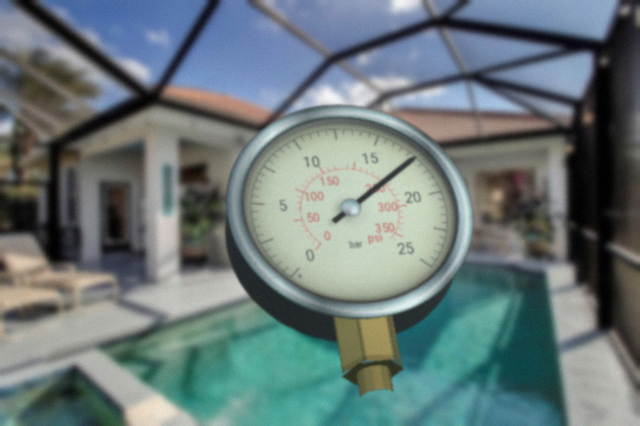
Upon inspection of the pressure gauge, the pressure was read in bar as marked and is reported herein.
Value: 17.5 bar
